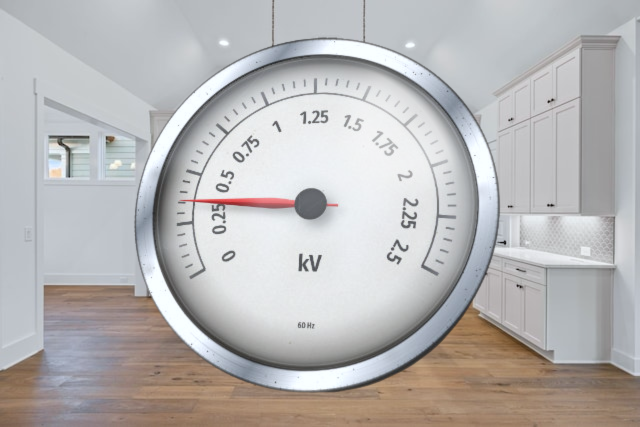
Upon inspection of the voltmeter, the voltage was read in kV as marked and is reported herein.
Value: 0.35 kV
